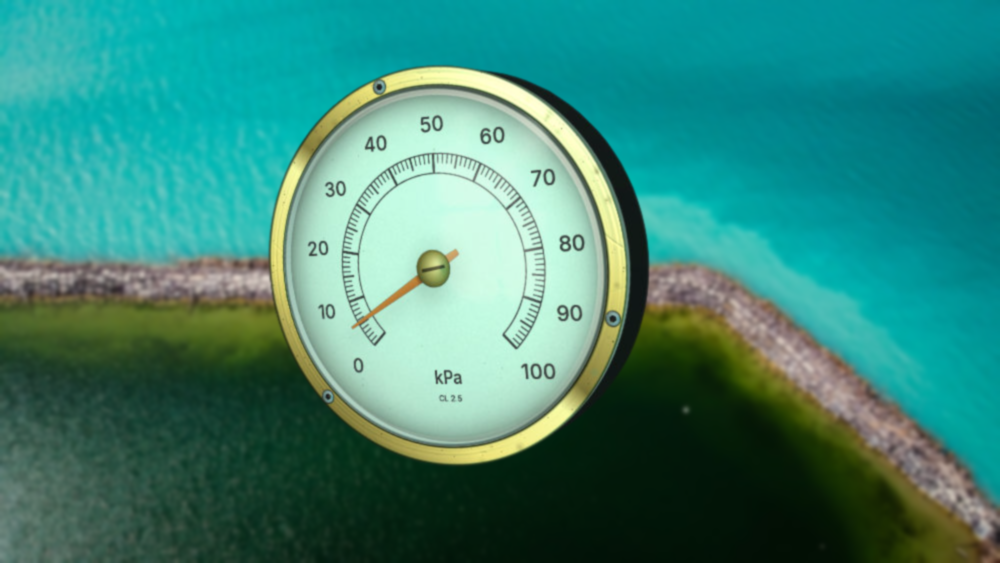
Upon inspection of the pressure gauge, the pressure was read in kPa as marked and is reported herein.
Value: 5 kPa
